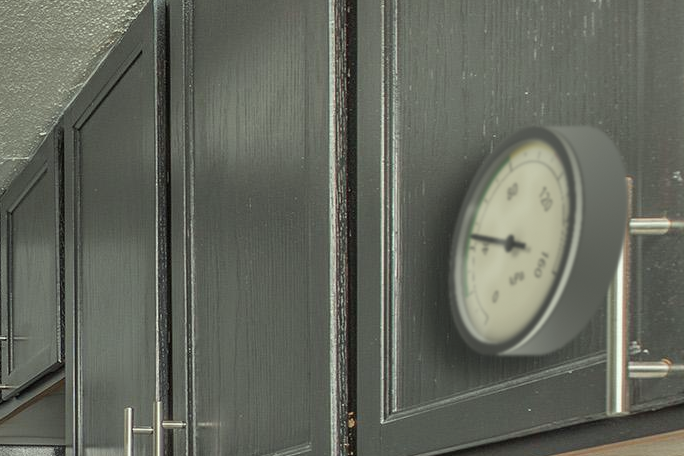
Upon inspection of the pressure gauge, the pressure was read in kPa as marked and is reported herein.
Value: 45 kPa
